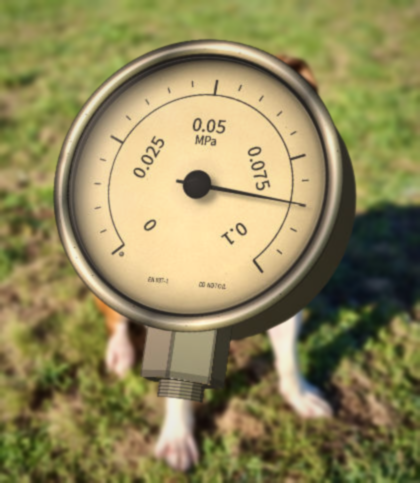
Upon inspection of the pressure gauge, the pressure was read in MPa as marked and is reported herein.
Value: 0.085 MPa
